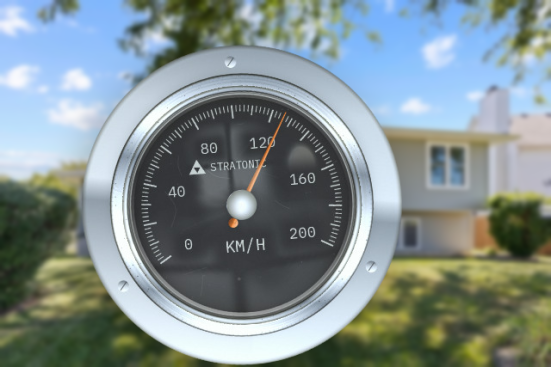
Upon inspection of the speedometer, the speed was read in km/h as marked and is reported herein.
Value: 126 km/h
